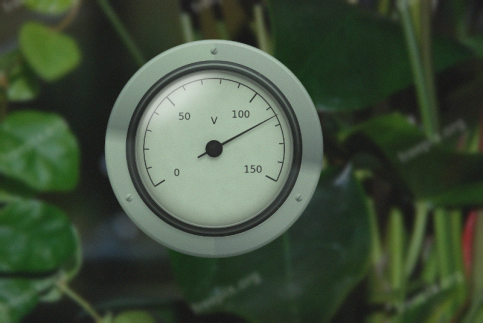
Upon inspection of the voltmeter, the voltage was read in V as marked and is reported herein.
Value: 115 V
